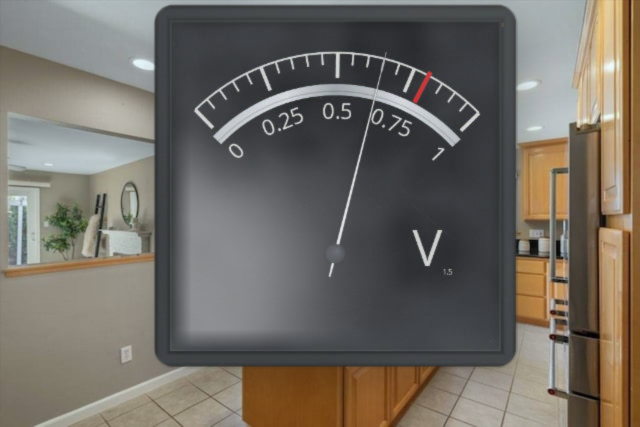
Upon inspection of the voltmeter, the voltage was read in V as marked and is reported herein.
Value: 0.65 V
